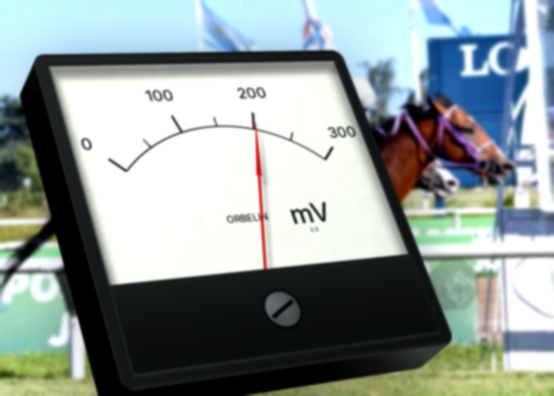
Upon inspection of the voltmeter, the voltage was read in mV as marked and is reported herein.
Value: 200 mV
